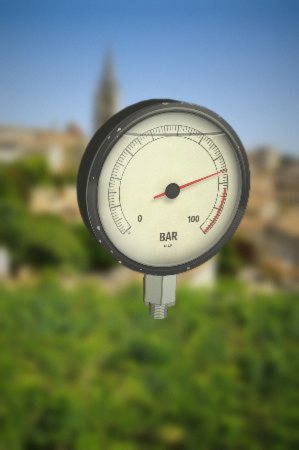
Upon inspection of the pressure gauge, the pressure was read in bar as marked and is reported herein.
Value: 75 bar
